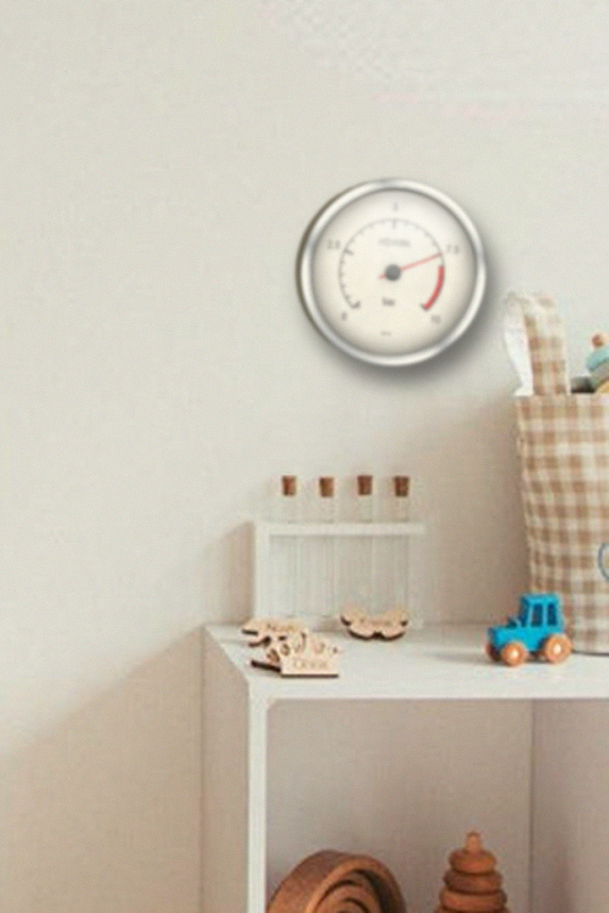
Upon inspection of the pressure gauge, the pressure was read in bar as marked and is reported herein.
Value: 7.5 bar
